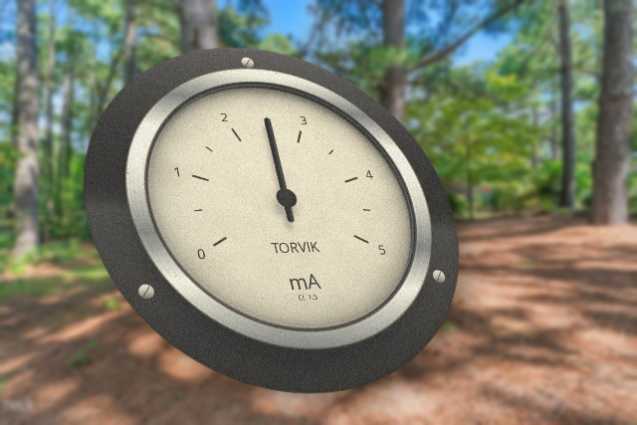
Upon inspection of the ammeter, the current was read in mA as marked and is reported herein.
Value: 2.5 mA
